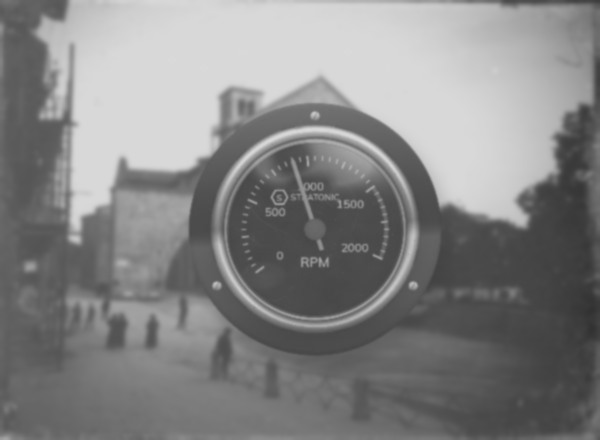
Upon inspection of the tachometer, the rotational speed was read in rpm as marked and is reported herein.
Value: 900 rpm
